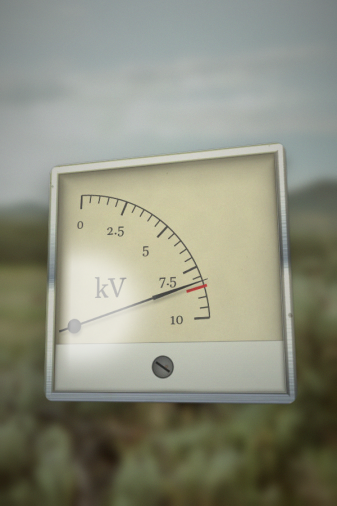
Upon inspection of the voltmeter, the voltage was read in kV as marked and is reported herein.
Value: 8.25 kV
